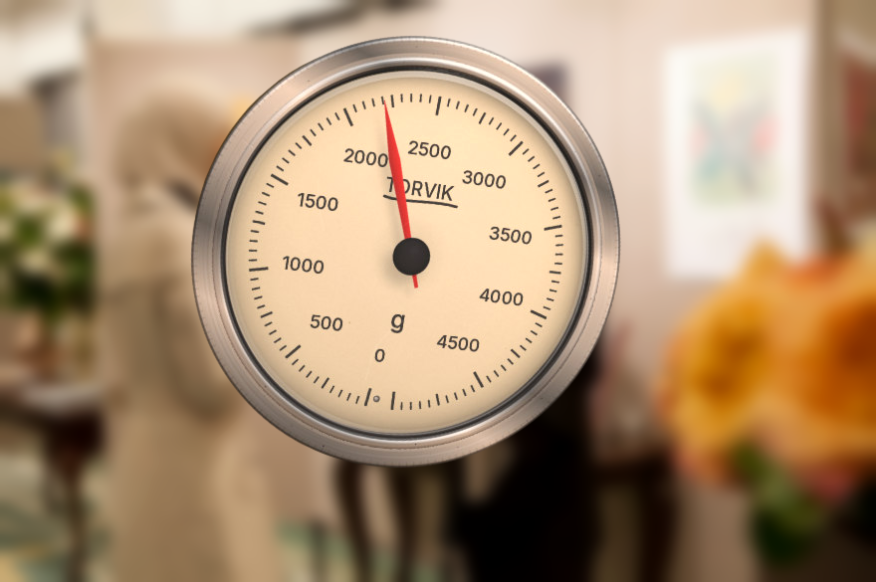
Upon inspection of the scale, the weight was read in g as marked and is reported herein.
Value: 2200 g
